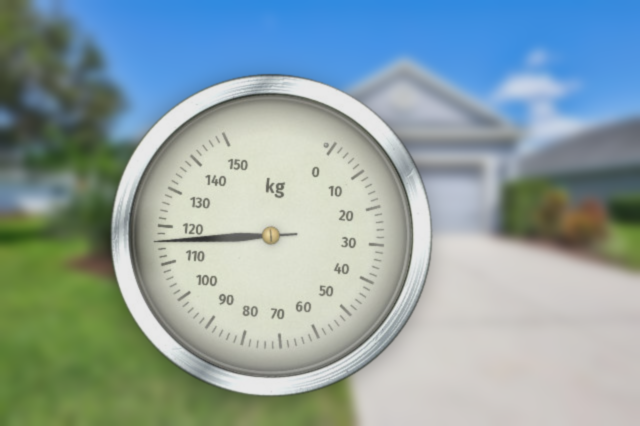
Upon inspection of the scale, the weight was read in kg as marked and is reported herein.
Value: 116 kg
